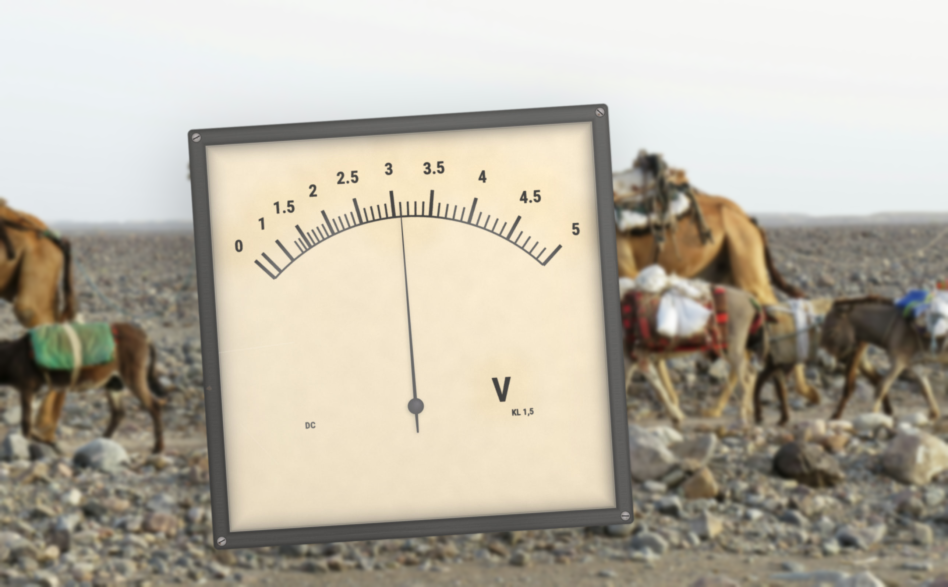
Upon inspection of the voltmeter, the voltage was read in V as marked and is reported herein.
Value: 3.1 V
